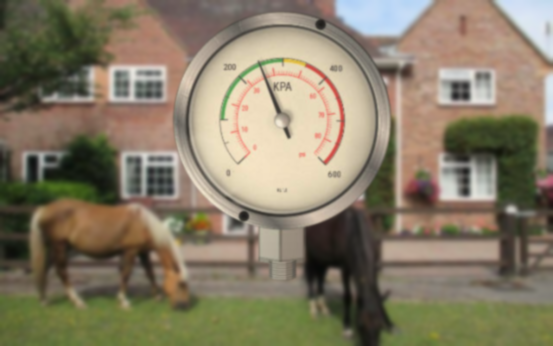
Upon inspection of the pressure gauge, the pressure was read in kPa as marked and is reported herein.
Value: 250 kPa
